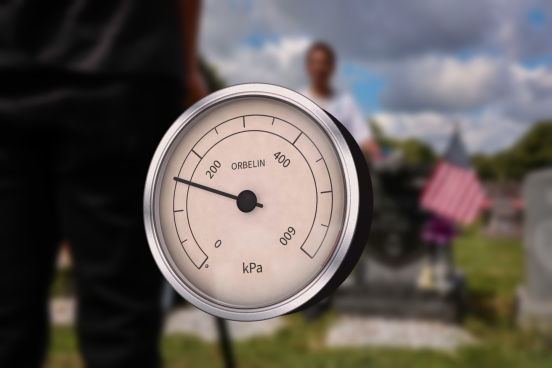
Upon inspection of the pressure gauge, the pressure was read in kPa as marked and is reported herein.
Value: 150 kPa
